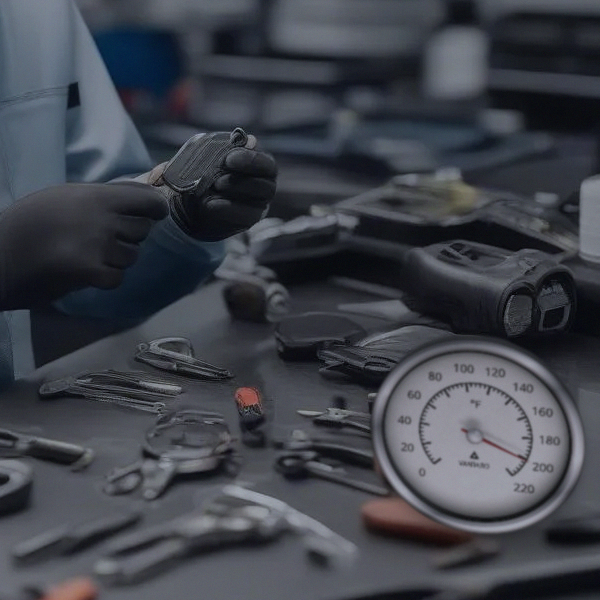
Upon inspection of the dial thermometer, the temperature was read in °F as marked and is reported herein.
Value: 200 °F
